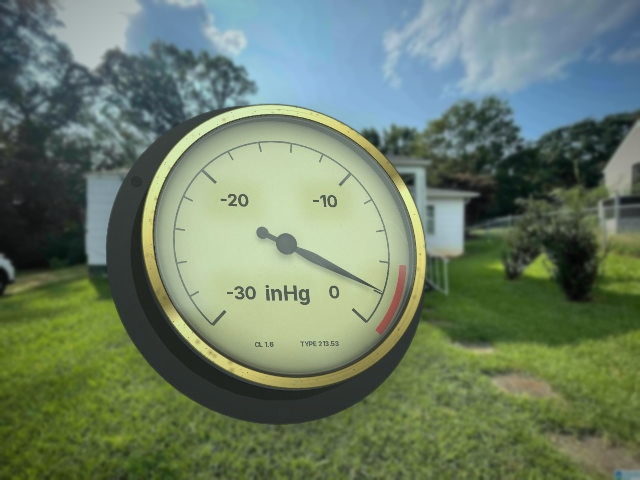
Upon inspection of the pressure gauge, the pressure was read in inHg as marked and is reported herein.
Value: -2 inHg
